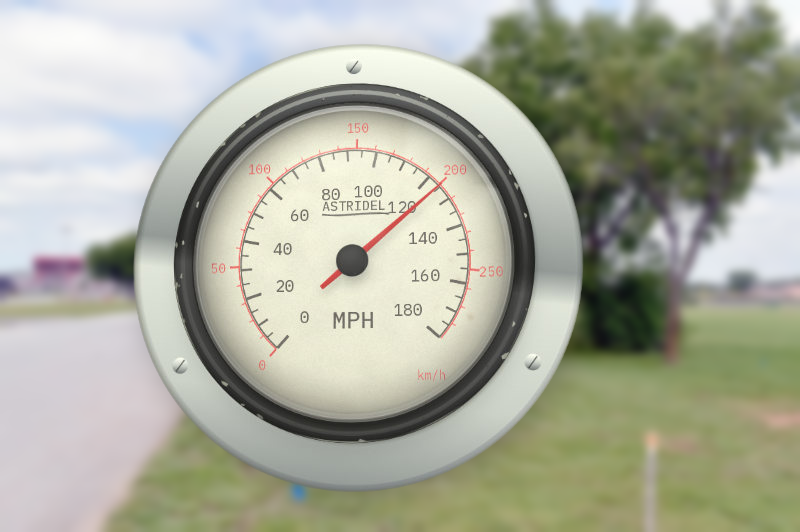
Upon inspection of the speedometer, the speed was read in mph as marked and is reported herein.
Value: 125 mph
